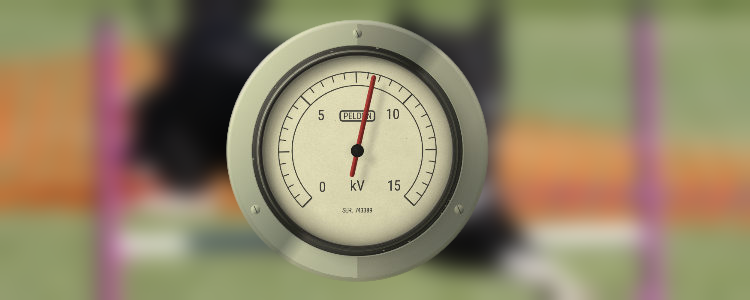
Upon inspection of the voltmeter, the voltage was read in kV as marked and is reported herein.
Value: 8.25 kV
